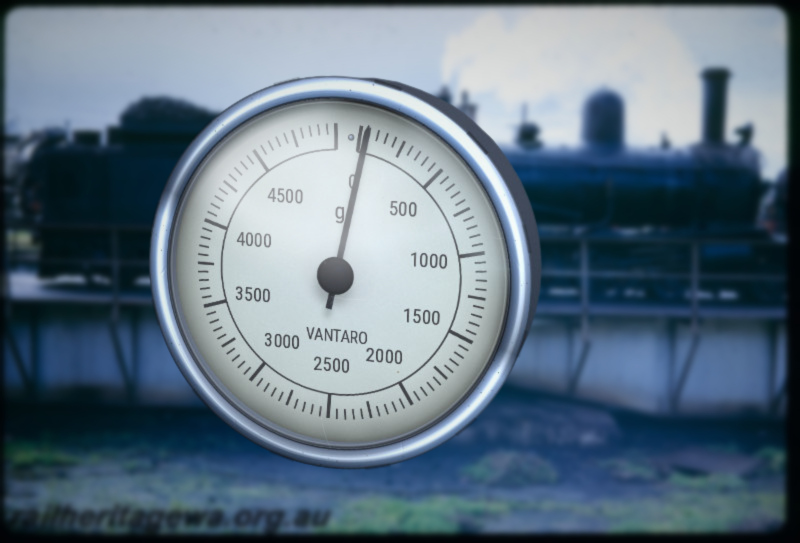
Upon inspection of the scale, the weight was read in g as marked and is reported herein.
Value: 50 g
